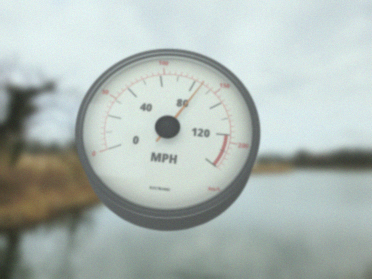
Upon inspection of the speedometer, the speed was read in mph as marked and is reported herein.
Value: 85 mph
